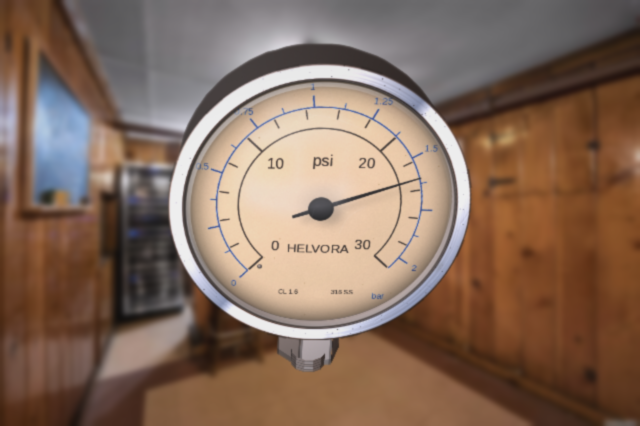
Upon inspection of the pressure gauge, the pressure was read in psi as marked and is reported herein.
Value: 23 psi
